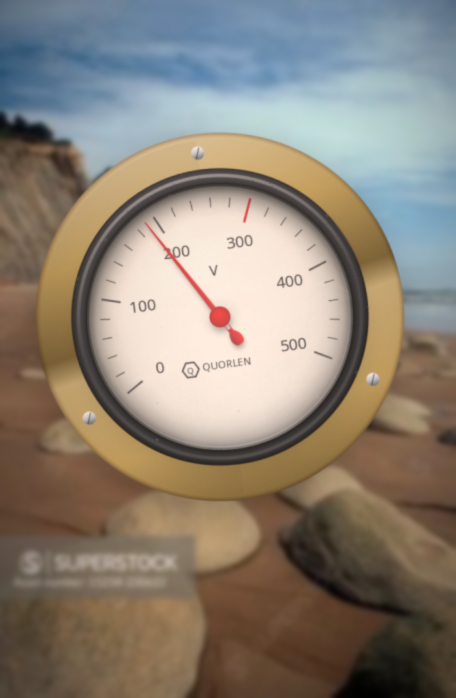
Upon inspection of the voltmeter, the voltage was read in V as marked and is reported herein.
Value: 190 V
